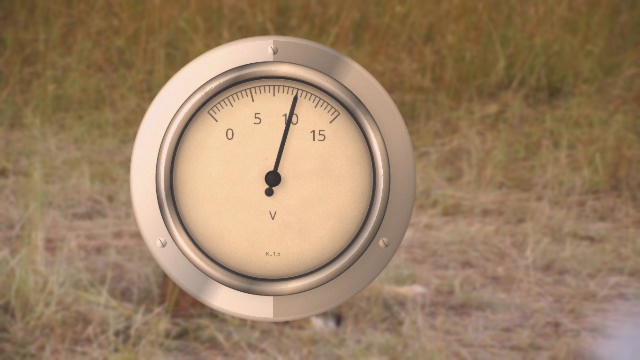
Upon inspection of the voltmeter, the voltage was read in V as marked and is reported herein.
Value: 10 V
